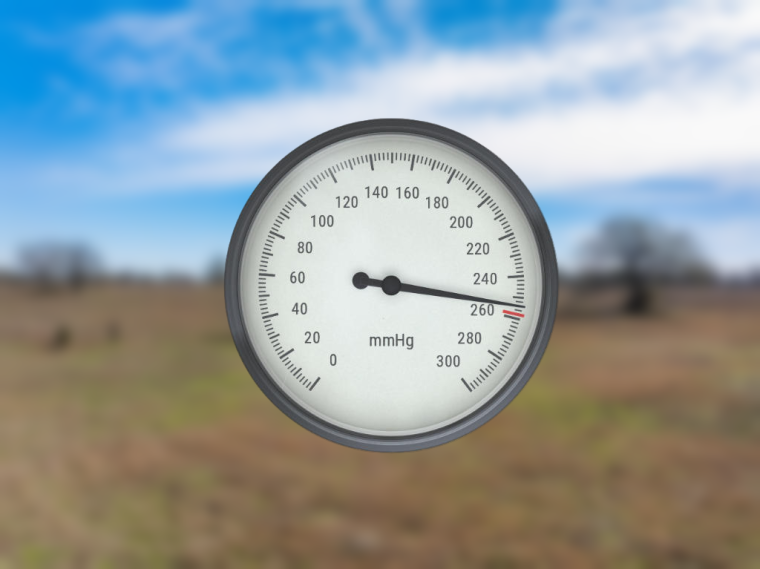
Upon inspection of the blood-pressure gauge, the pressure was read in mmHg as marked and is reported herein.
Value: 254 mmHg
